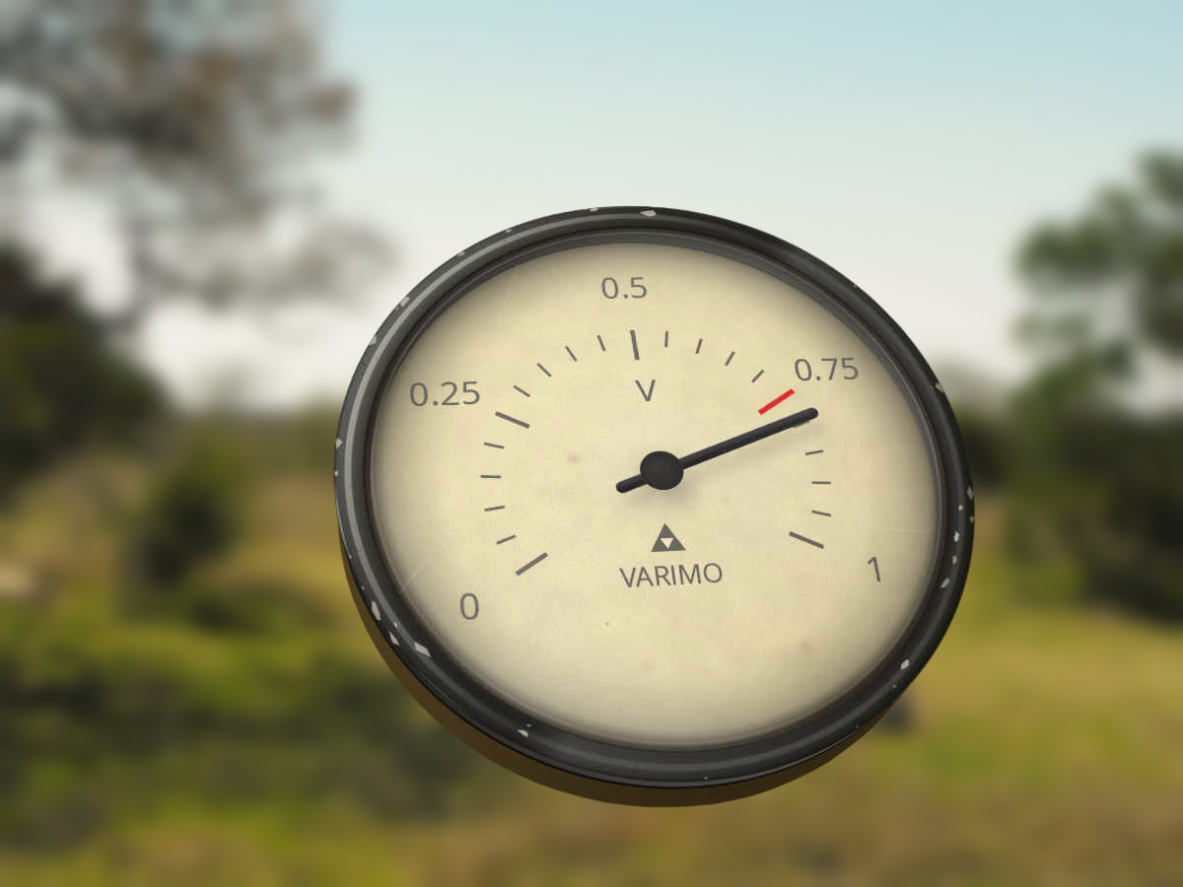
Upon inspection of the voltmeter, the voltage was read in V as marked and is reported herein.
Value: 0.8 V
